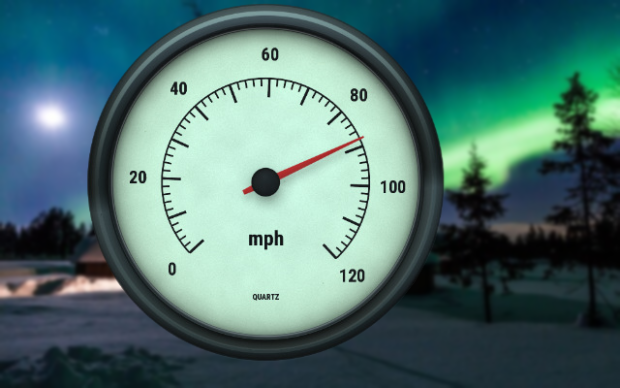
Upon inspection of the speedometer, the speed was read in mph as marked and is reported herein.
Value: 88 mph
